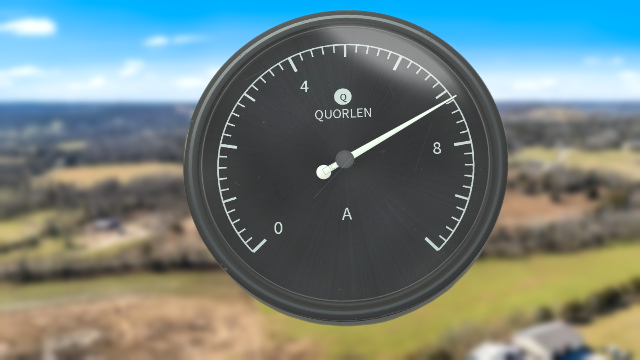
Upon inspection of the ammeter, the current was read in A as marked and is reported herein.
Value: 7.2 A
